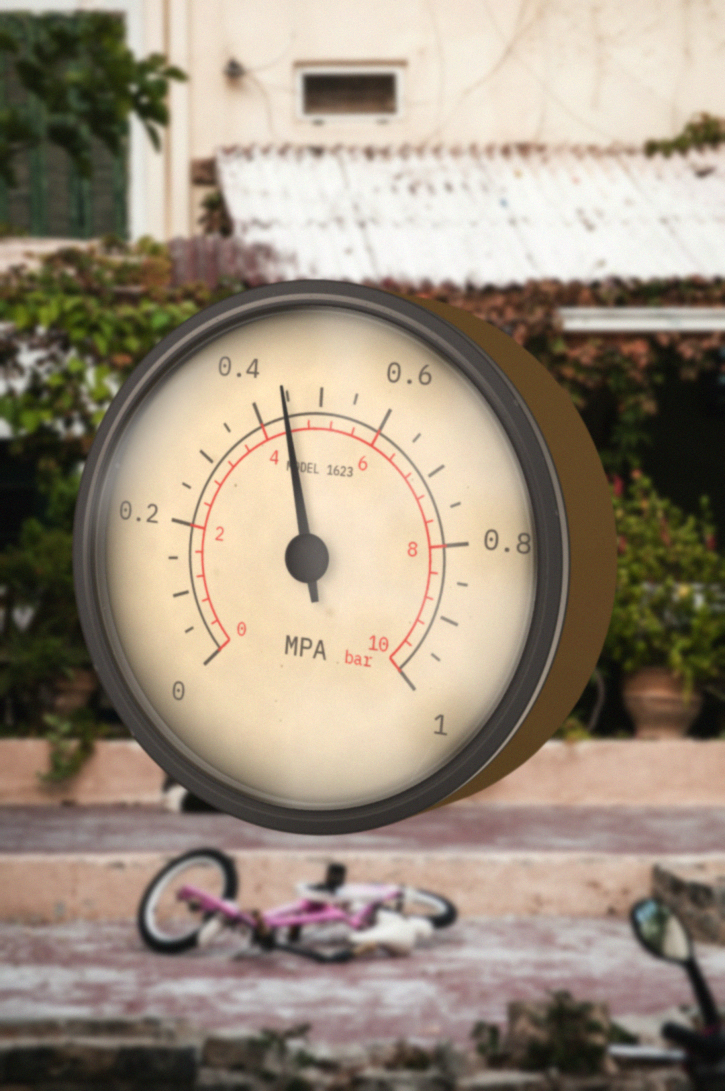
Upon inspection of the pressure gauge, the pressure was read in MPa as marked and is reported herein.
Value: 0.45 MPa
